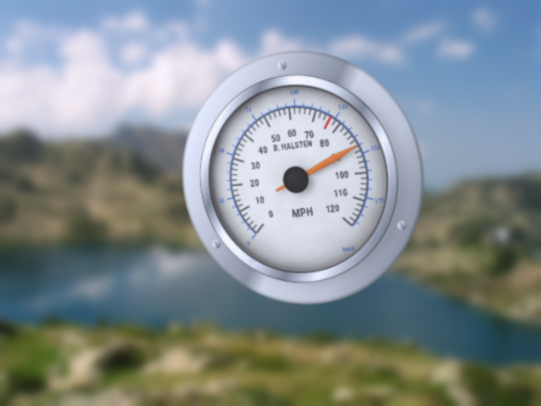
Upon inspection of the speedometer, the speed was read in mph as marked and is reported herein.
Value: 90 mph
